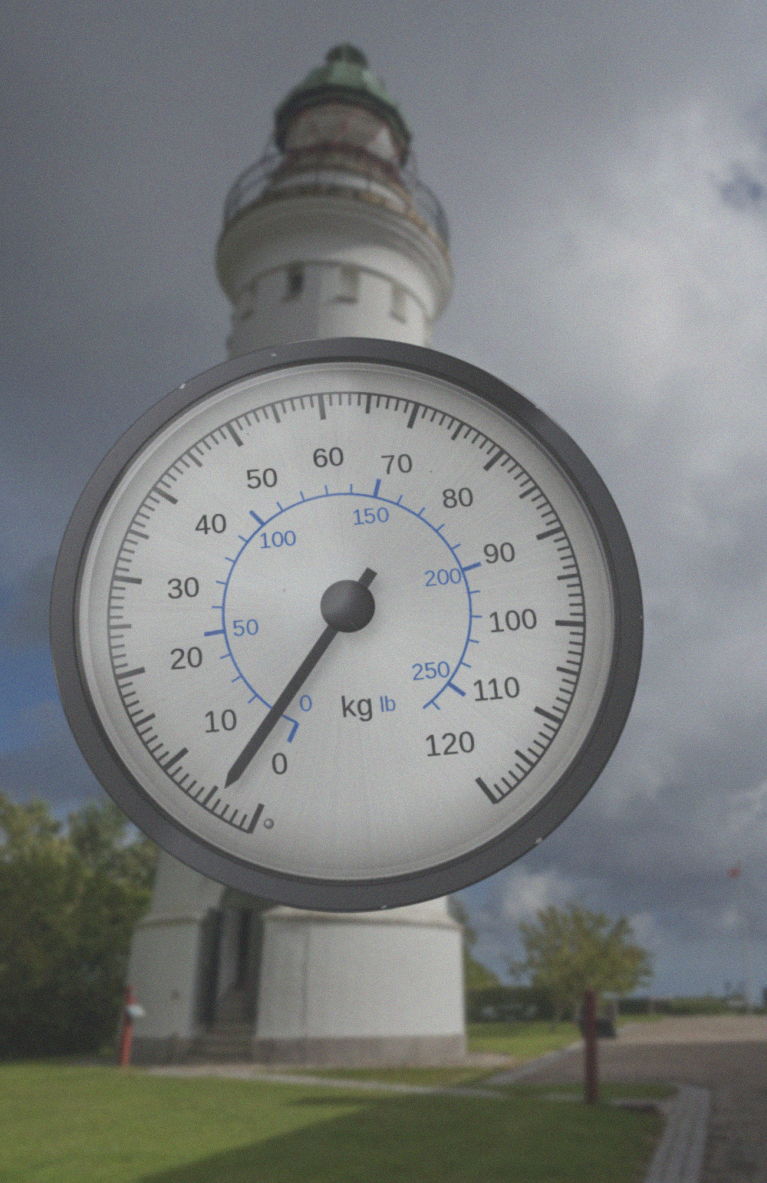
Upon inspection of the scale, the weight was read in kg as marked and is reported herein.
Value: 4 kg
